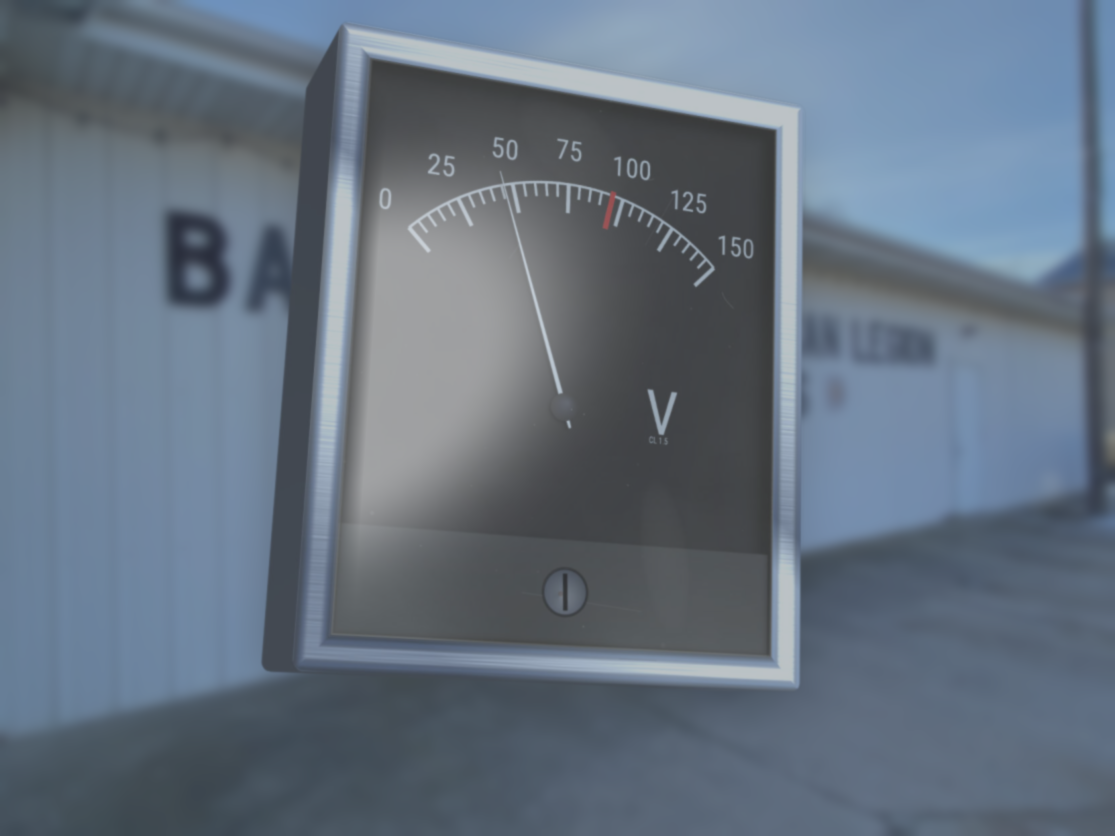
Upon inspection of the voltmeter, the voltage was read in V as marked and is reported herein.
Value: 45 V
